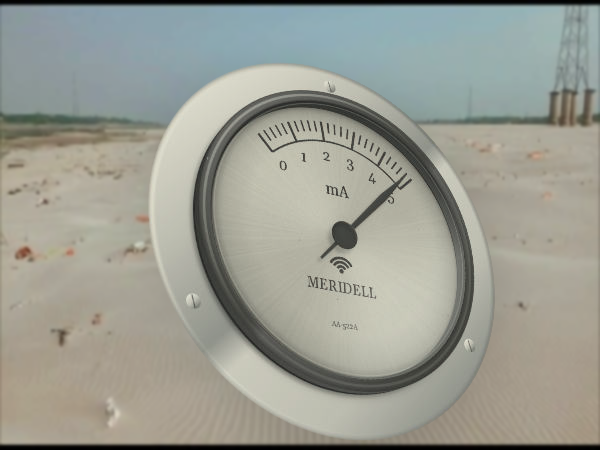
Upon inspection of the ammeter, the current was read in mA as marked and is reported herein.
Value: 4.8 mA
